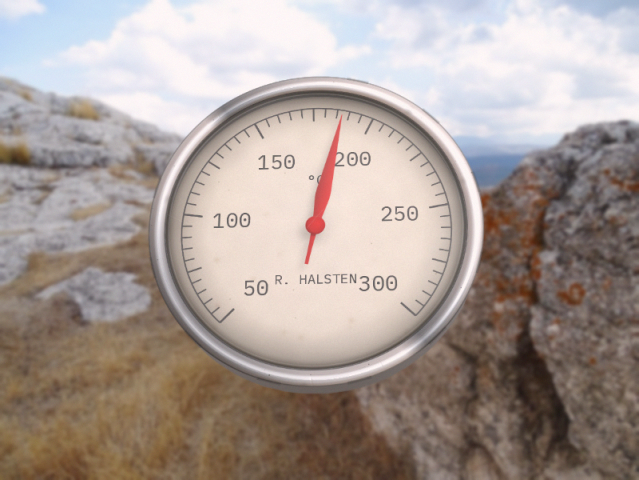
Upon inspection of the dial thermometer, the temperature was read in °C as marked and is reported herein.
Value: 187.5 °C
